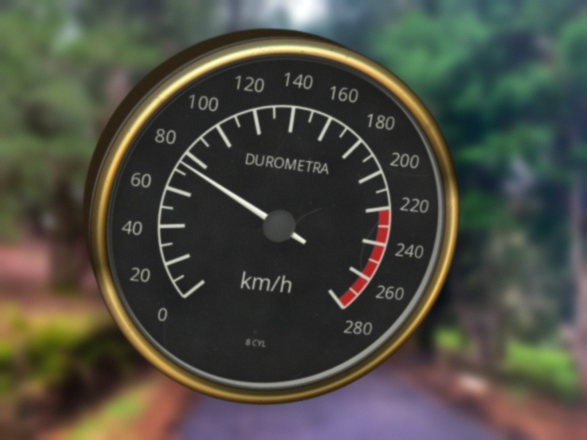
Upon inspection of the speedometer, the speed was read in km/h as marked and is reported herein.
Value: 75 km/h
